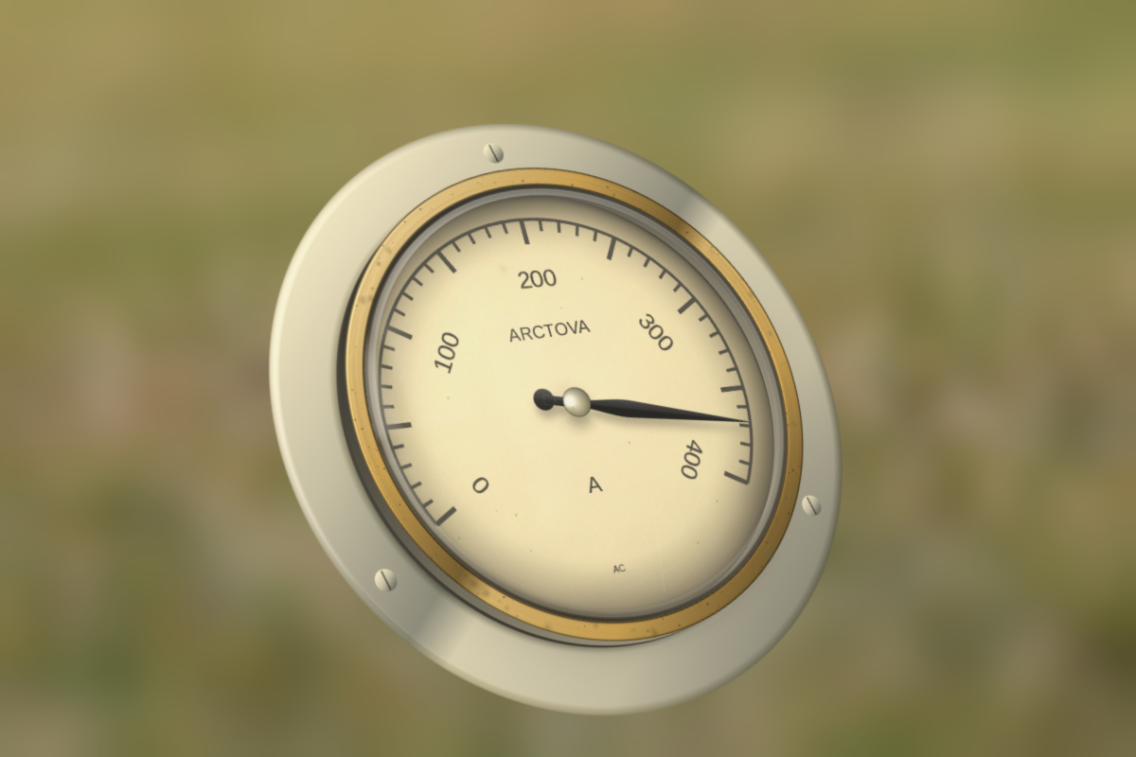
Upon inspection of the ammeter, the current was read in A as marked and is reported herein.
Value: 370 A
